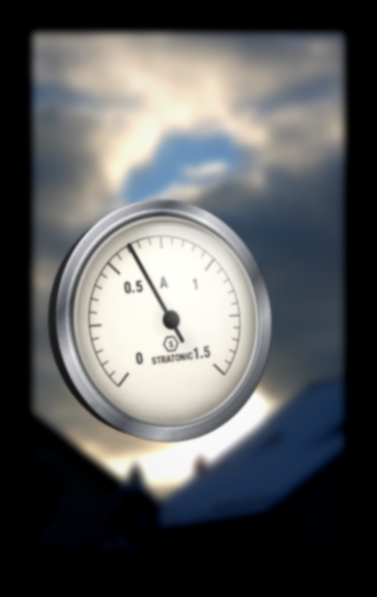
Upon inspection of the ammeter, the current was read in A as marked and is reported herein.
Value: 0.6 A
